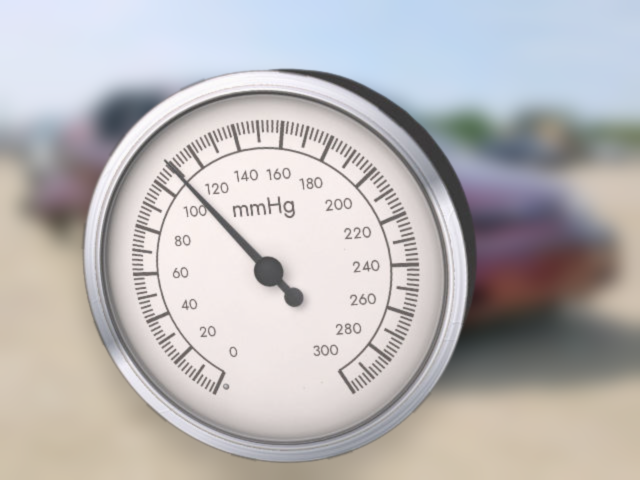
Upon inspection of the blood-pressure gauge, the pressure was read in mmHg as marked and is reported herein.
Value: 110 mmHg
